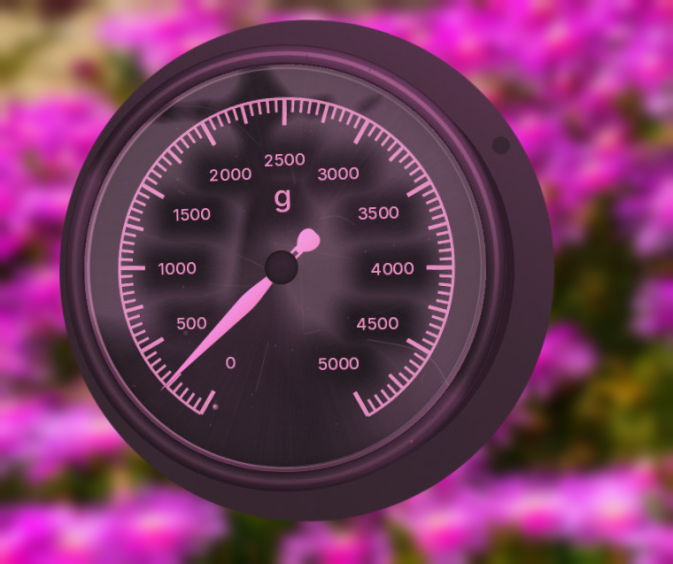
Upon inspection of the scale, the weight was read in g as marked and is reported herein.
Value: 250 g
